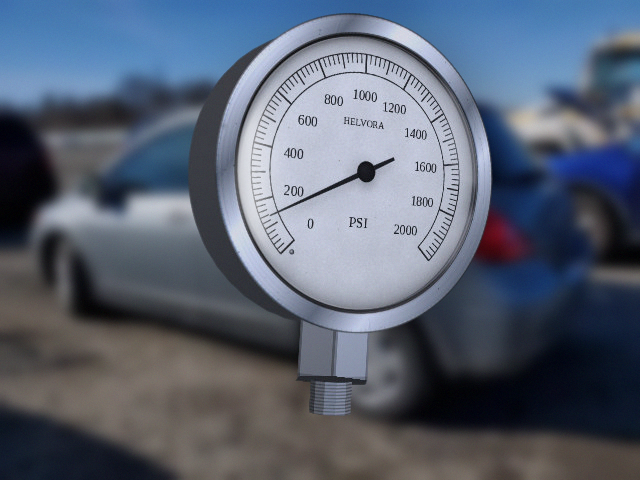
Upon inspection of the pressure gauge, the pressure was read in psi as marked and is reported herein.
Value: 140 psi
